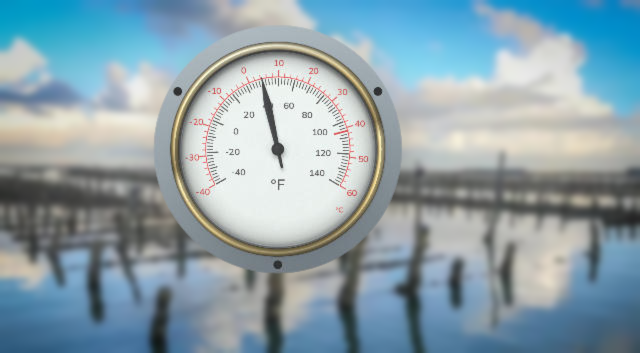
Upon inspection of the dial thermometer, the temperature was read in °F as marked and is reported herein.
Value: 40 °F
